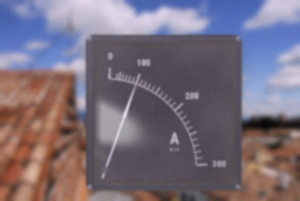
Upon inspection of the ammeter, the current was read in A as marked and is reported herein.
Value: 100 A
